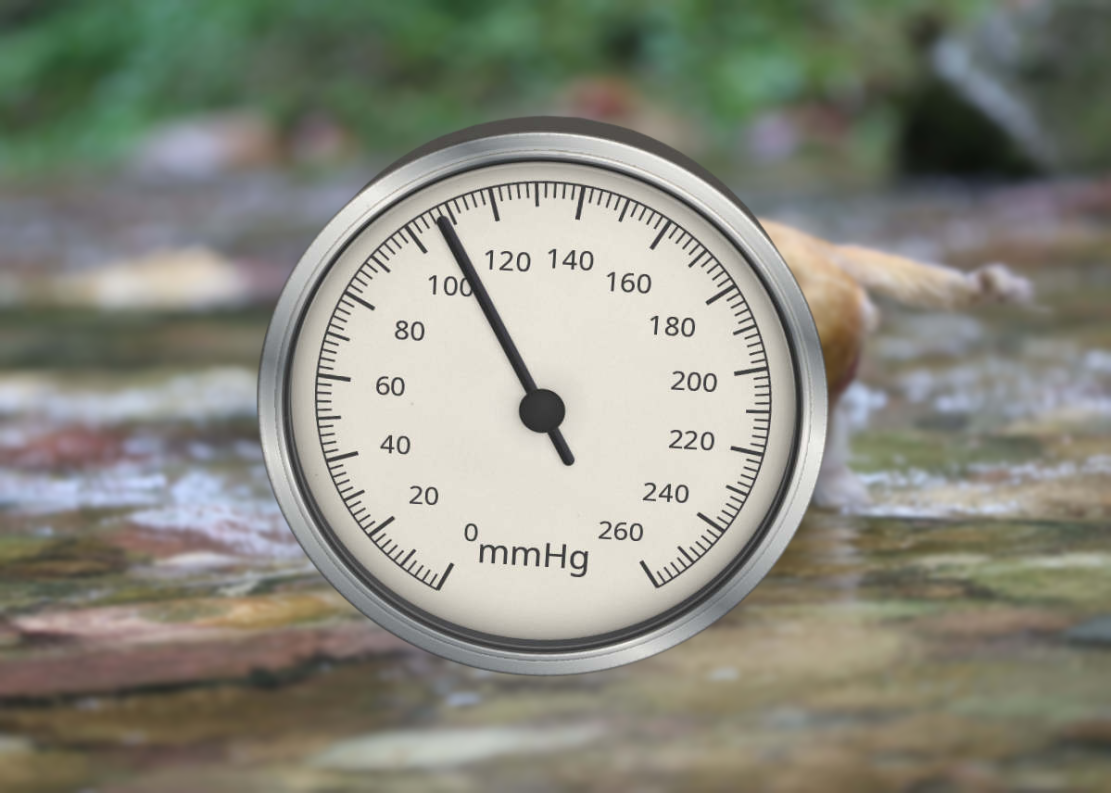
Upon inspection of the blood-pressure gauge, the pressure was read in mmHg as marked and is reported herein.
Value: 108 mmHg
